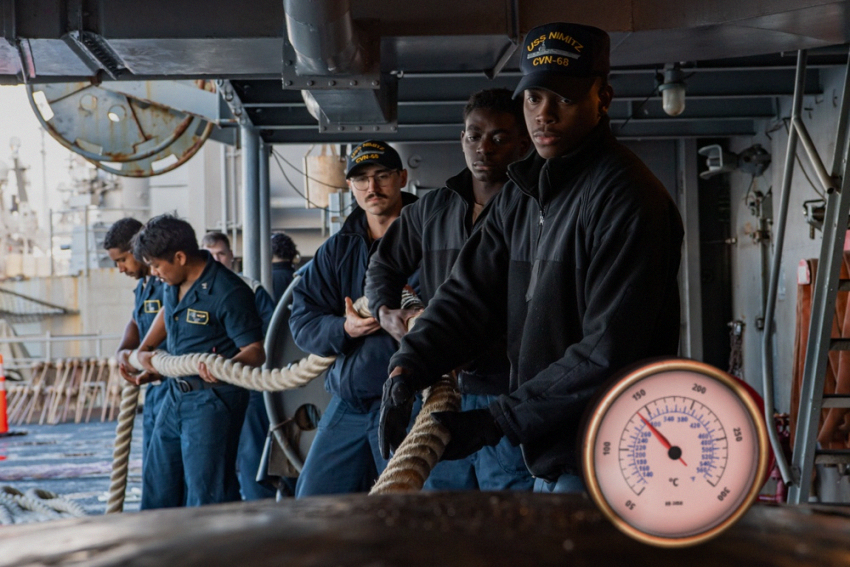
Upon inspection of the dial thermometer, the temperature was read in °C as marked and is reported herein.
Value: 140 °C
